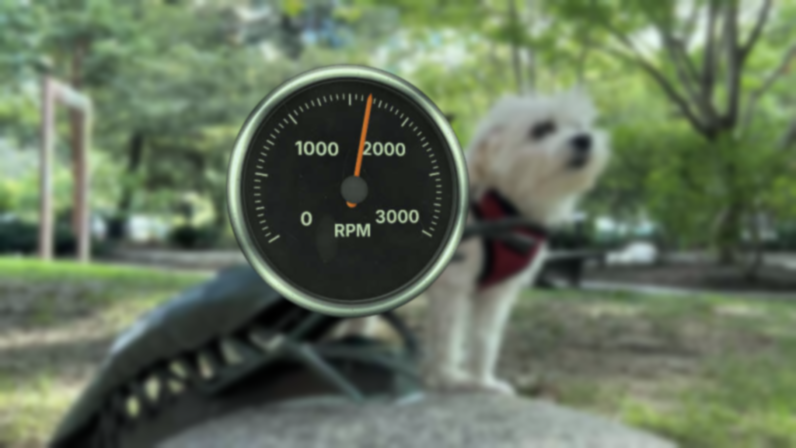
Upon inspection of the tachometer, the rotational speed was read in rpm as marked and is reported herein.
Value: 1650 rpm
